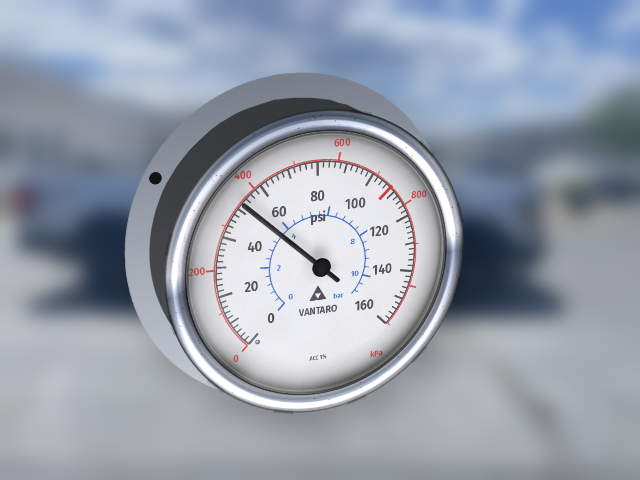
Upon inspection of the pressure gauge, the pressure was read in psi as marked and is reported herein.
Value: 52 psi
